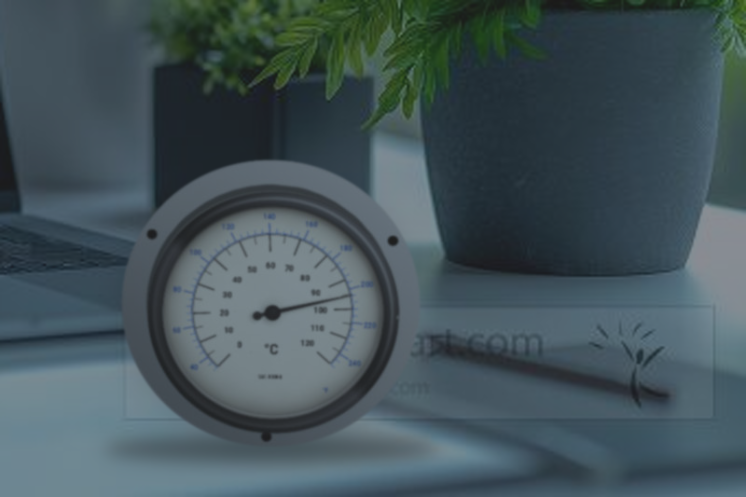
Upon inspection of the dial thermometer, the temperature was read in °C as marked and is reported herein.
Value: 95 °C
